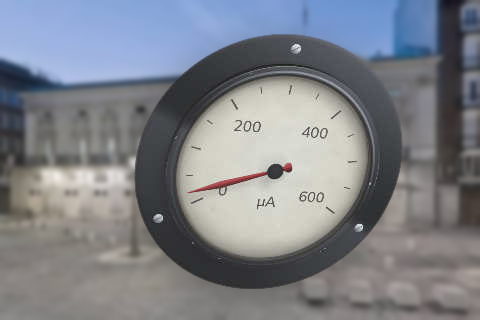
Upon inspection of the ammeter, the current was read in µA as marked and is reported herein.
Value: 25 µA
